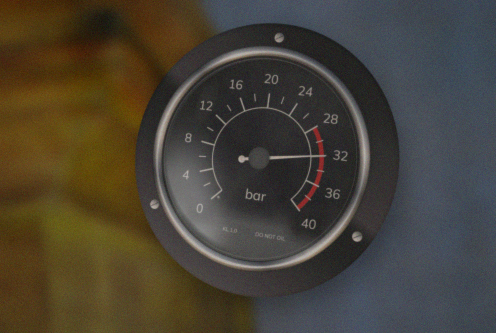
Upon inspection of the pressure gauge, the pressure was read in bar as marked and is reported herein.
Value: 32 bar
